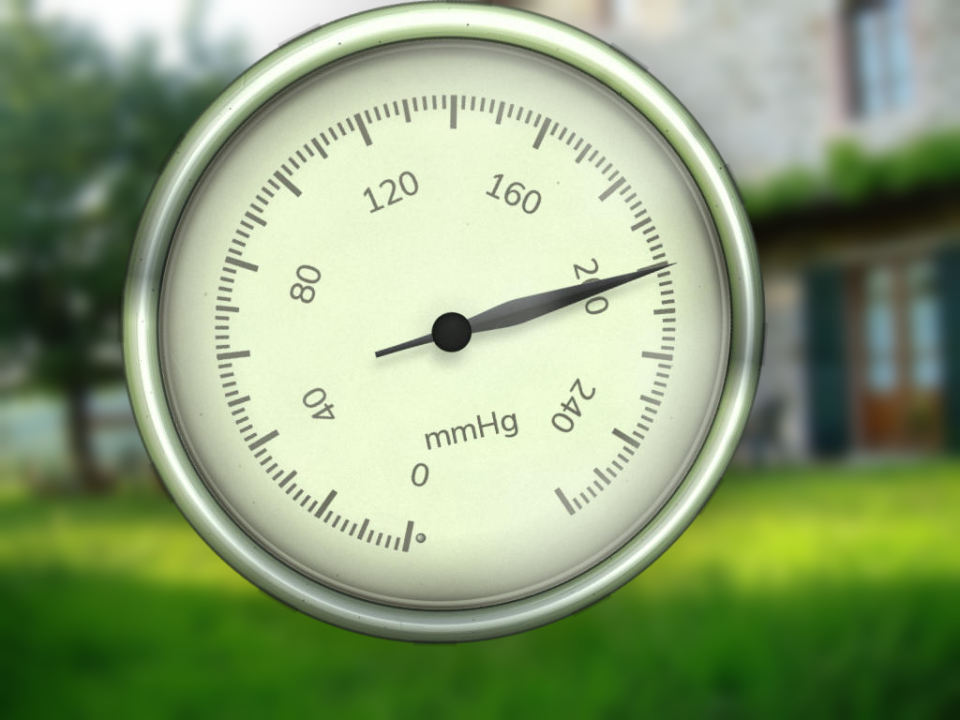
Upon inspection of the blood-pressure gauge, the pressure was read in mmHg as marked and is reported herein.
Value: 200 mmHg
